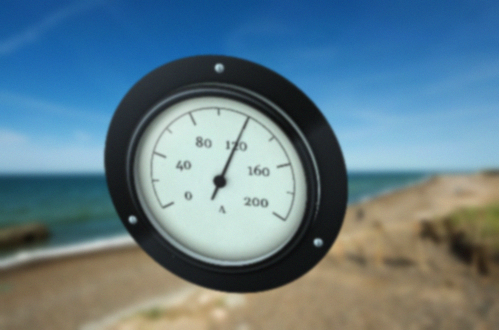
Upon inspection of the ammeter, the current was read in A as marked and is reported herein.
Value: 120 A
